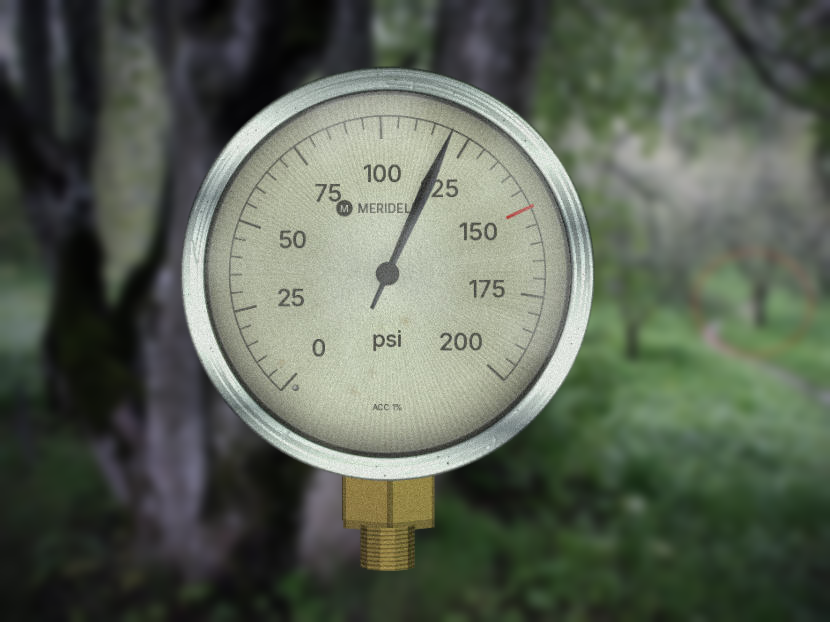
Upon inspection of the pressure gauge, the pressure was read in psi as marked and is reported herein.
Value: 120 psi
